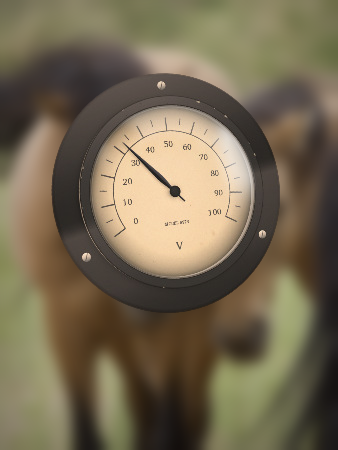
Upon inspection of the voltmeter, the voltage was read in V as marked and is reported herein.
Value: 32.5 V
